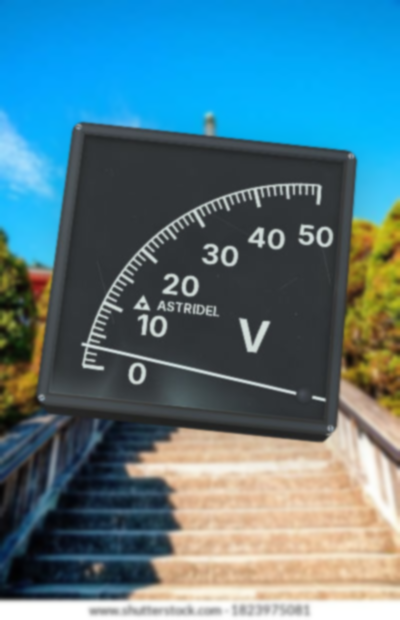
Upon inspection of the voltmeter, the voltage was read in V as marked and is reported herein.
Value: 3 V
